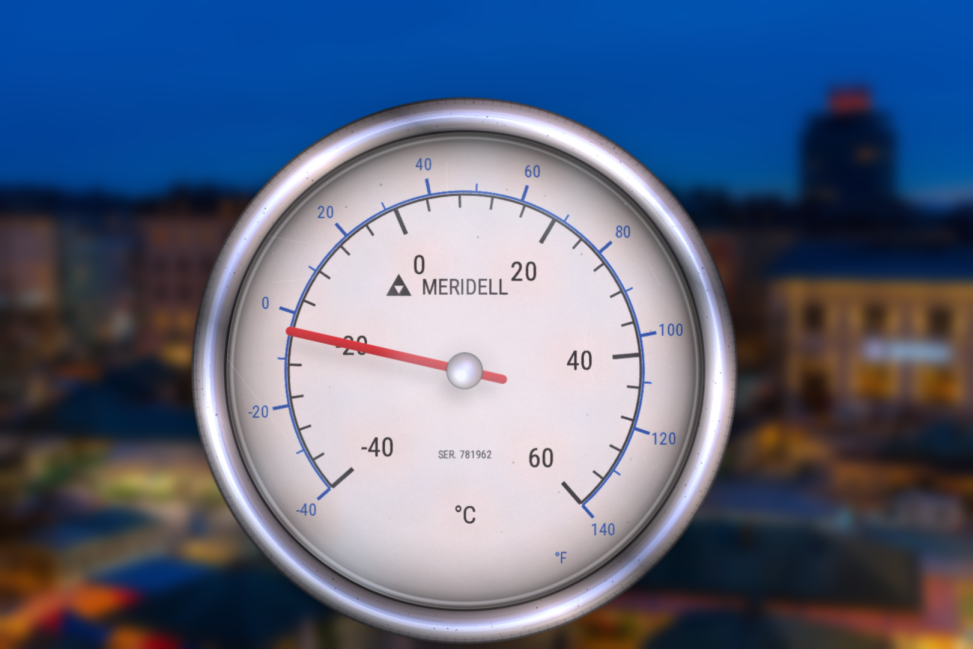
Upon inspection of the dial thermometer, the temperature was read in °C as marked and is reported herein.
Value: -20 °C
